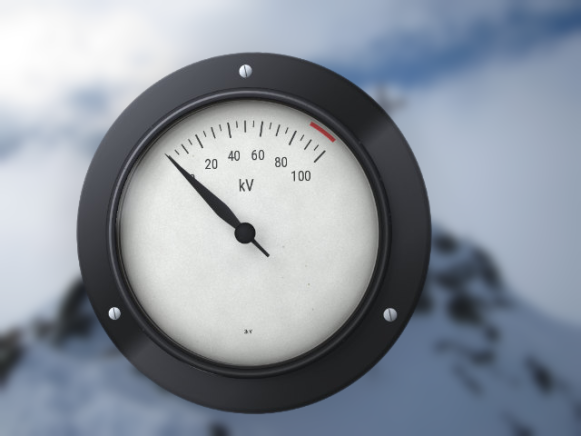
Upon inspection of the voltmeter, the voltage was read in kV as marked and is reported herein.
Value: 0 kV
